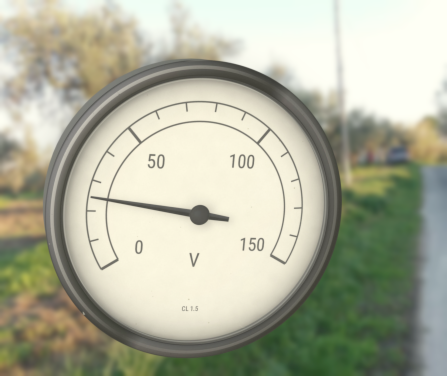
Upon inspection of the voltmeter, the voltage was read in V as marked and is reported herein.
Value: 25 V
